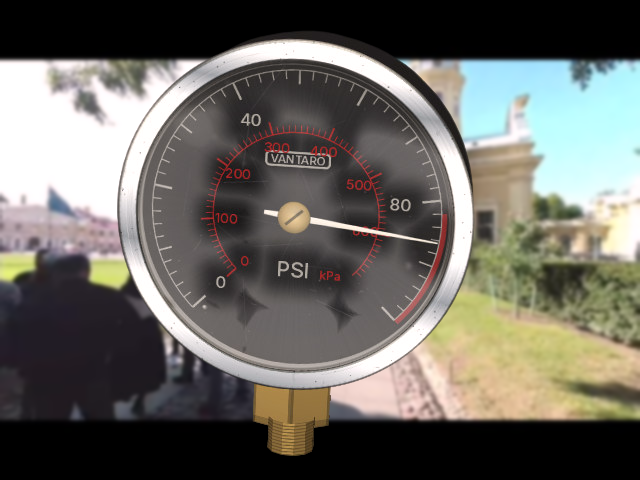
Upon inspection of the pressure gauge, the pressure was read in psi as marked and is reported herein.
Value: 86 psi
